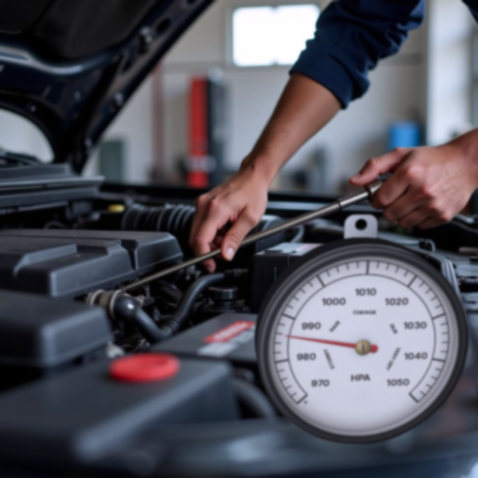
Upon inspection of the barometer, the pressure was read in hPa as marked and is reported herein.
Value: 986 hPa
